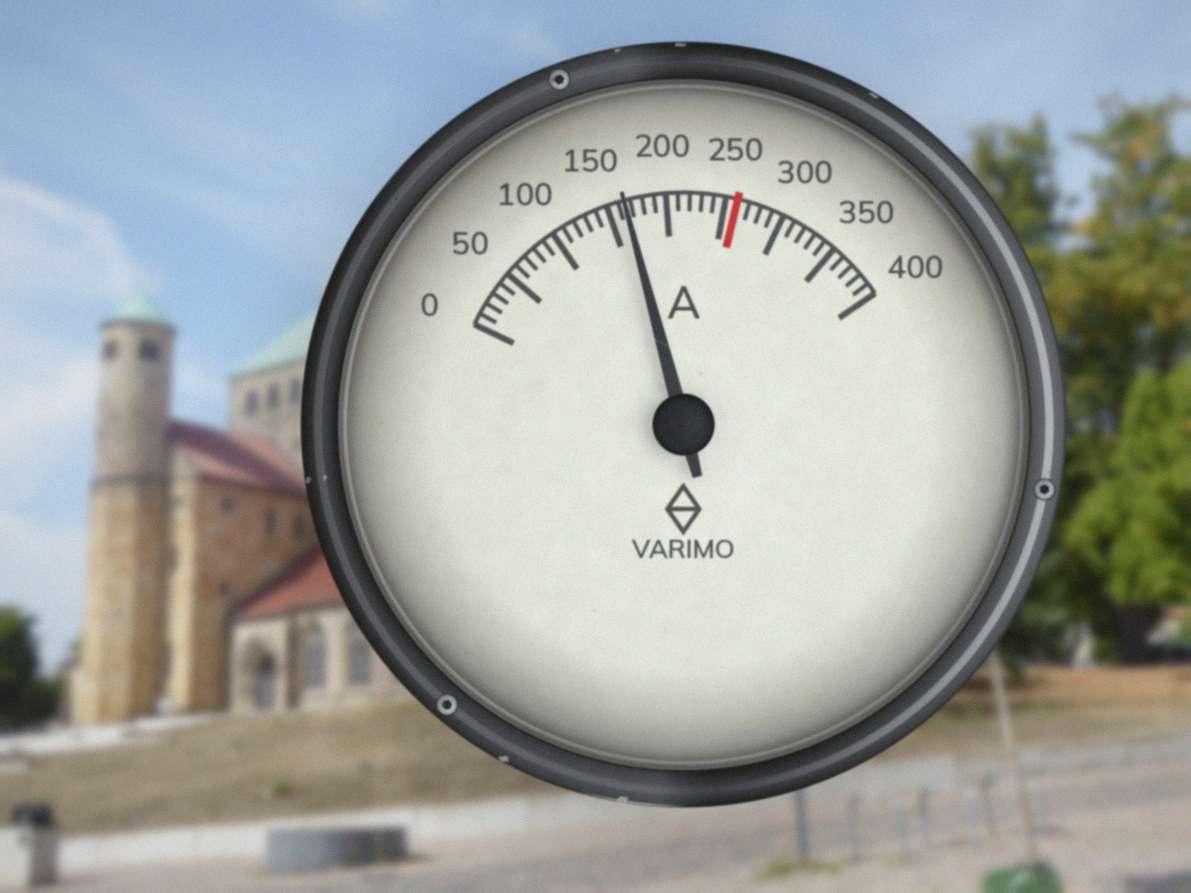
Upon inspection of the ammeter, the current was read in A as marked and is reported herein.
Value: 165 A
